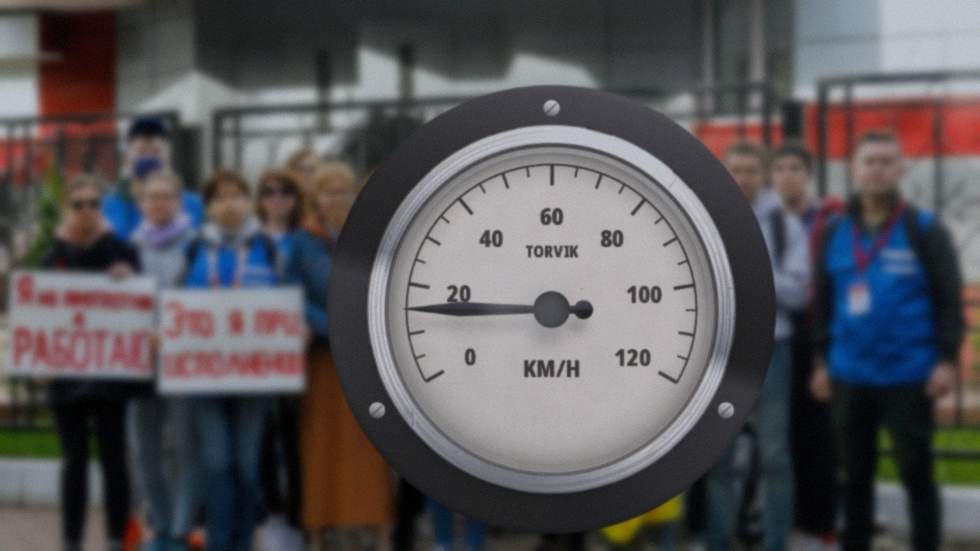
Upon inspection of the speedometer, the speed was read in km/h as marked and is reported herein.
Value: 15 km/h
